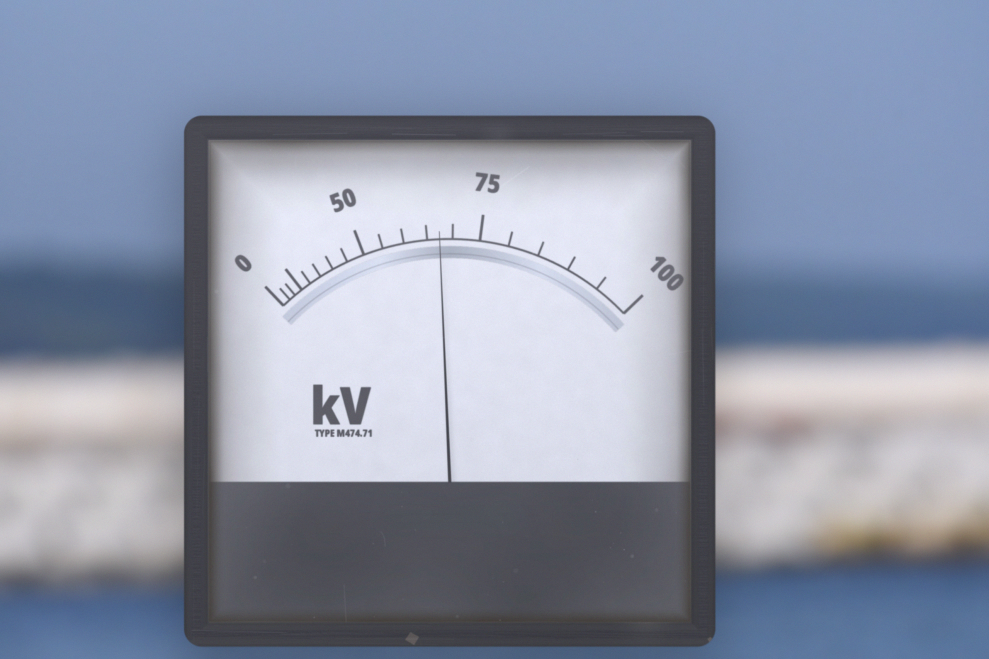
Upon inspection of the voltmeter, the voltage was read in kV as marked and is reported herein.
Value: 67.5 kV
